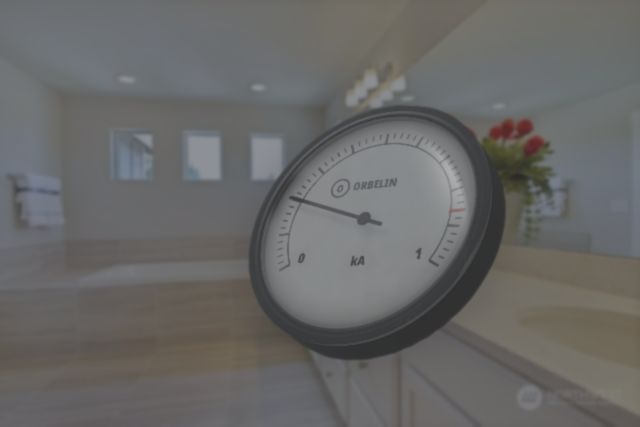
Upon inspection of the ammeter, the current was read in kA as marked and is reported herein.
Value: 0.2 kA
